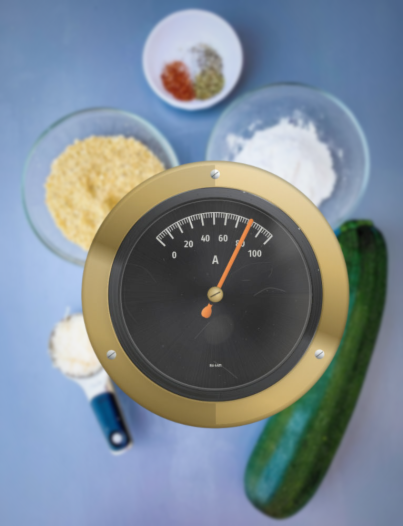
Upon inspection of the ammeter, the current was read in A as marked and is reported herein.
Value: 80 A
